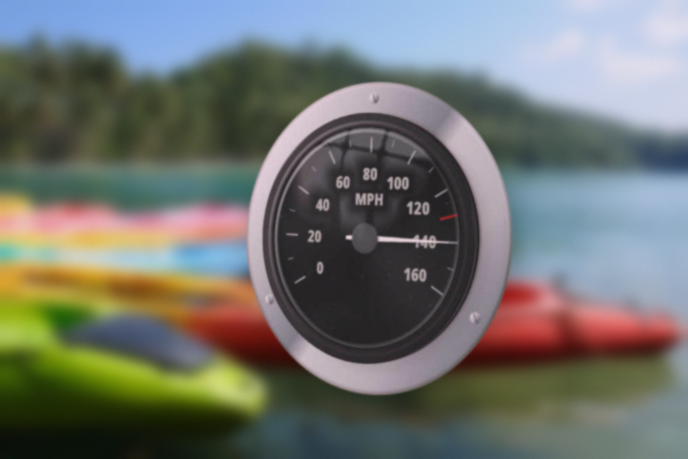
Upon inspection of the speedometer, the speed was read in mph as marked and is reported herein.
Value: 140 mph
